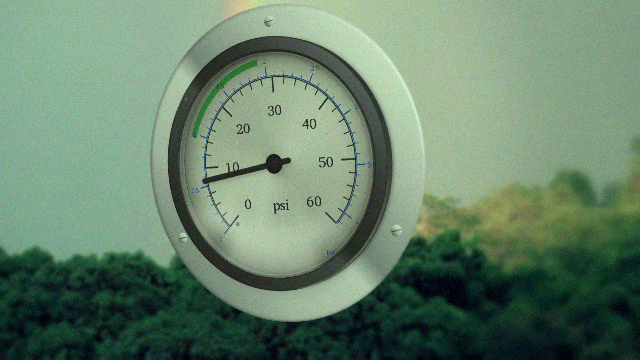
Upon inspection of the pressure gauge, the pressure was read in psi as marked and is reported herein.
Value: 8 psi
